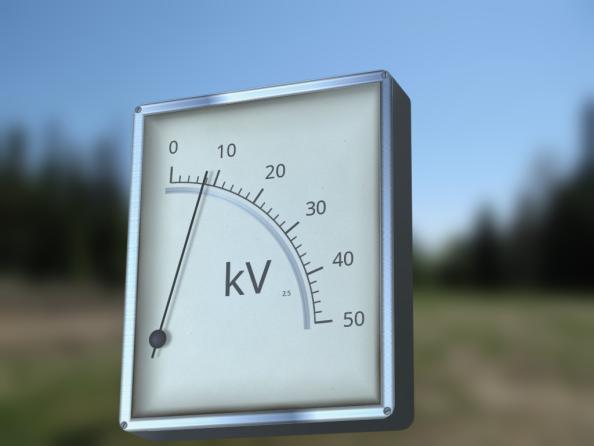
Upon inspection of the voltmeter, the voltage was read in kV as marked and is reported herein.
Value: 8 kV
